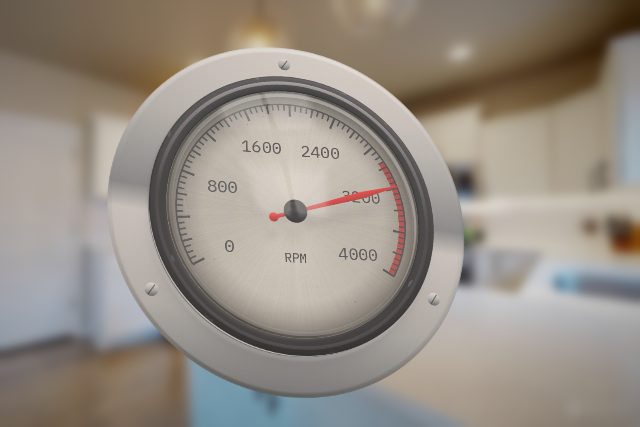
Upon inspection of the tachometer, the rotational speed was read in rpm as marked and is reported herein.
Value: 3200 rpm
